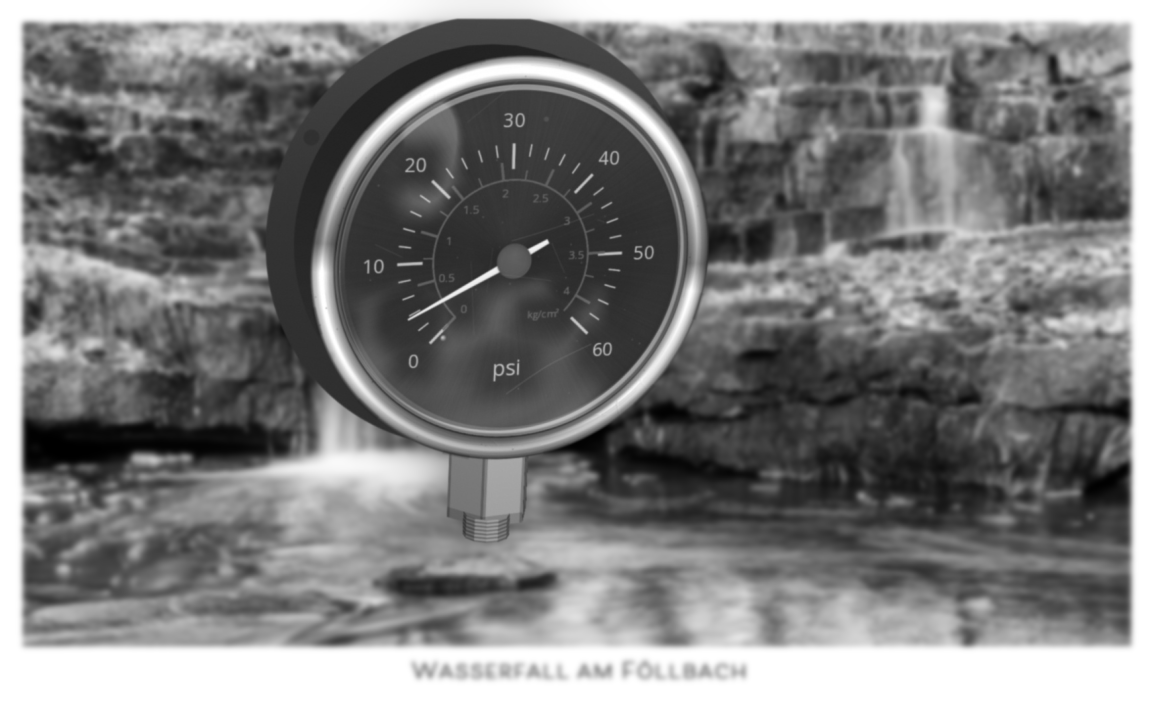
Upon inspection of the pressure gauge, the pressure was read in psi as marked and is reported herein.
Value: 4 psi
